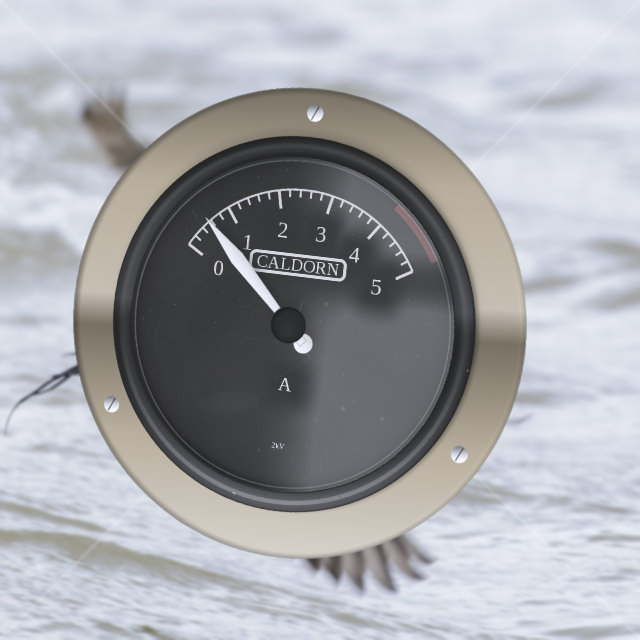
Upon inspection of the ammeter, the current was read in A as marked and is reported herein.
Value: 0.6 A
